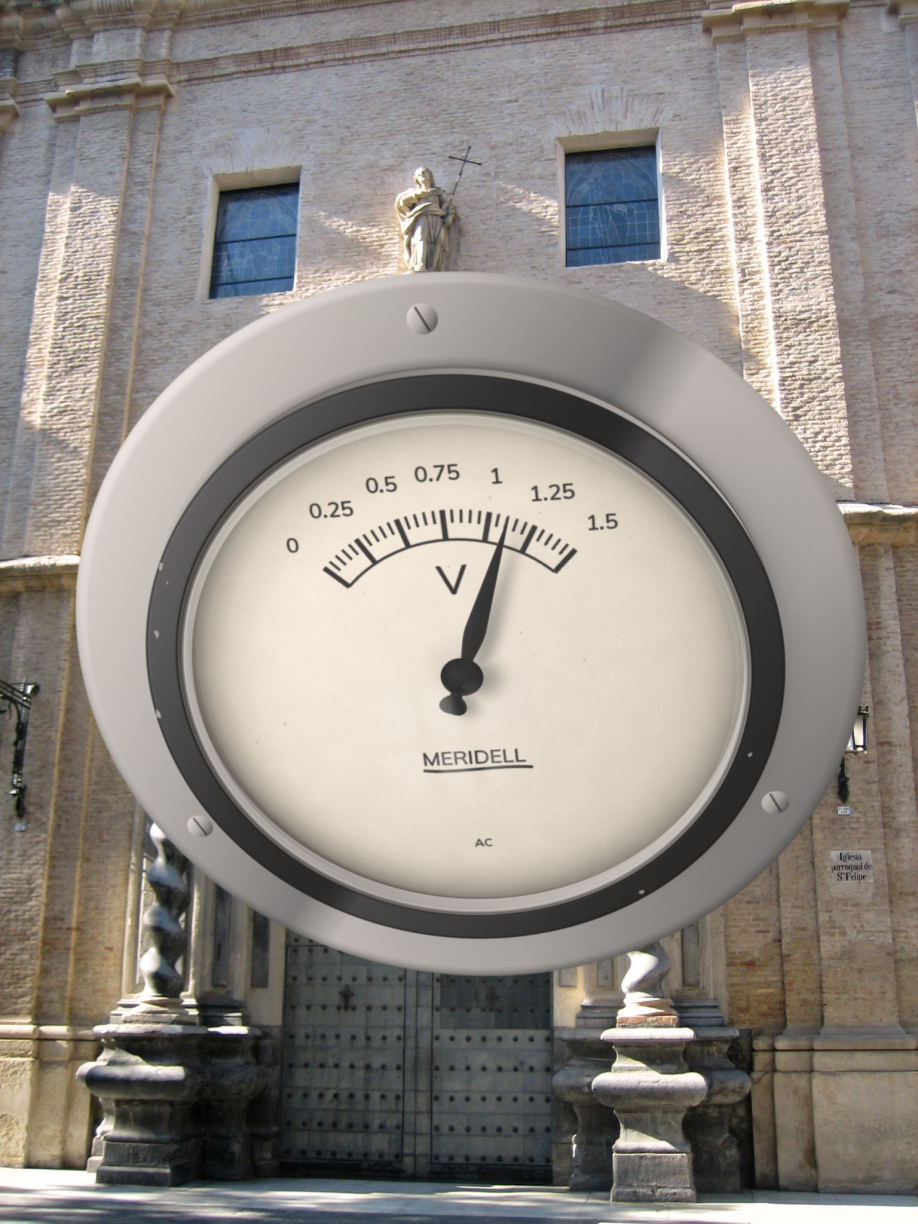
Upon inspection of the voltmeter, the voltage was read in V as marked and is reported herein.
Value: 1.1 V
